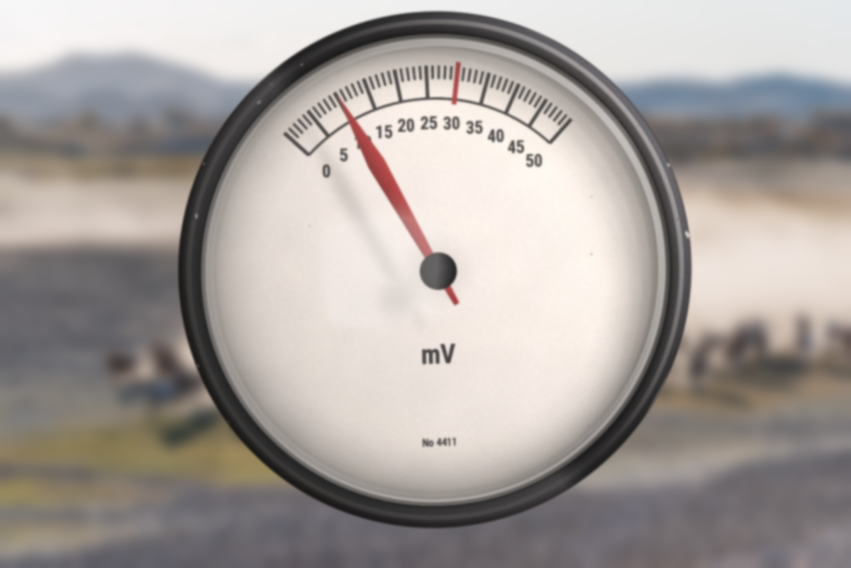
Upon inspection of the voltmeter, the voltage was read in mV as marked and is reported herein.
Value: 10 mV
